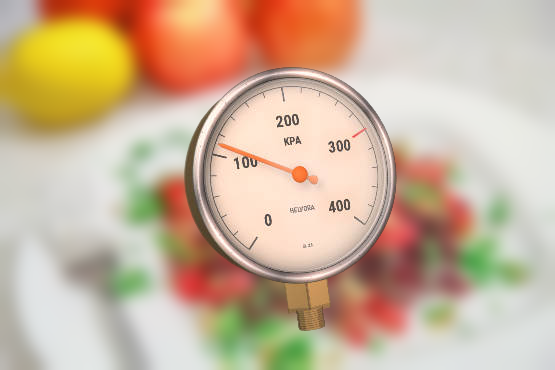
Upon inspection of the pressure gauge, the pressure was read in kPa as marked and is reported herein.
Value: 110 kPa
